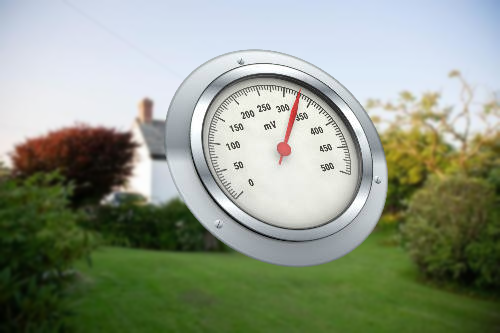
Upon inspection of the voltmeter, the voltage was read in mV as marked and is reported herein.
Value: 325 mV
